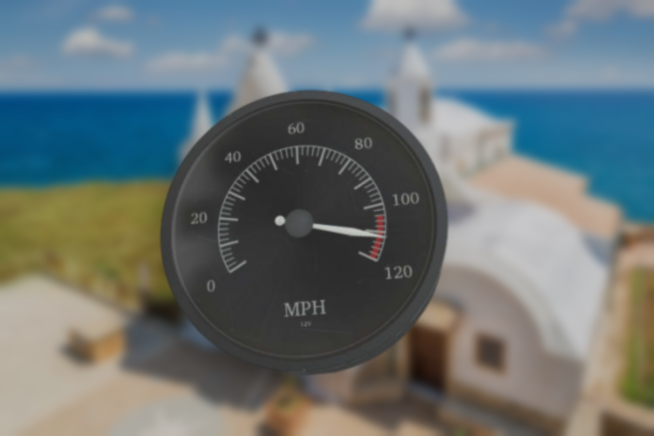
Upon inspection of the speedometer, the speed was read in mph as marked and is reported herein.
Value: 112 mph
